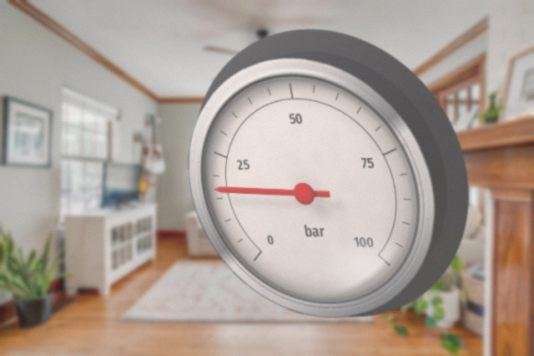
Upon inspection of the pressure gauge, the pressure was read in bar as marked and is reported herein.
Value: 17.5 bar
